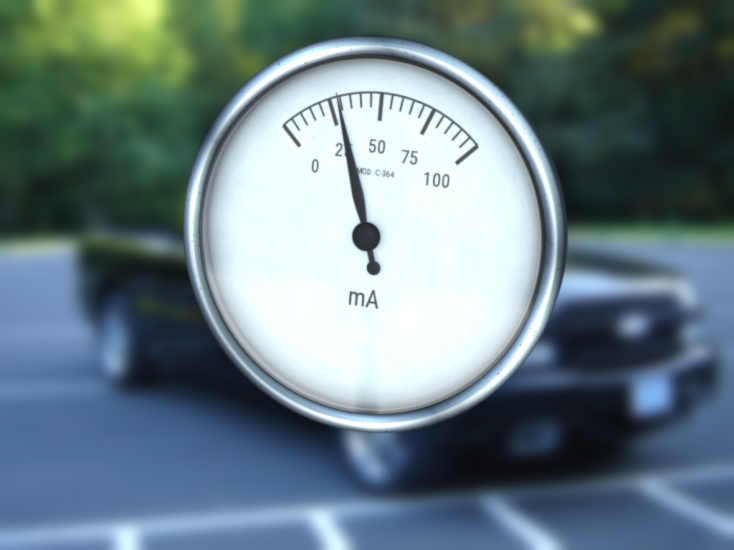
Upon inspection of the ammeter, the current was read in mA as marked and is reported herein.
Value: 30 mA
